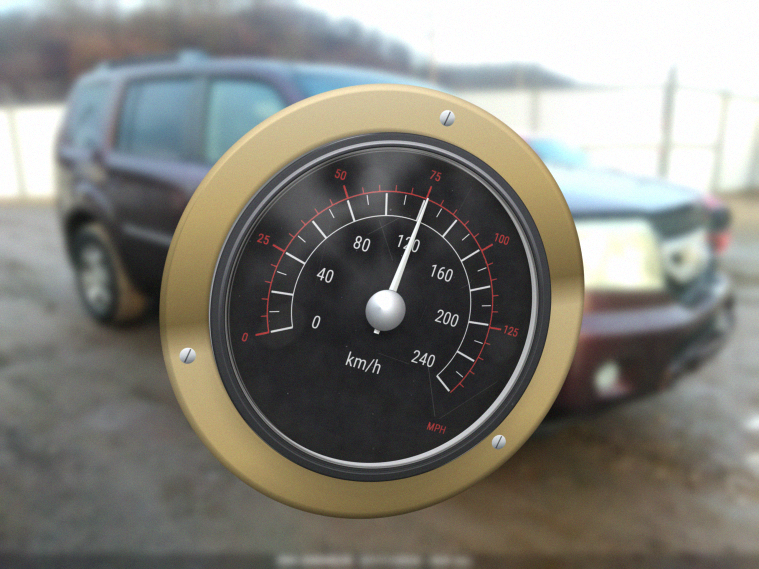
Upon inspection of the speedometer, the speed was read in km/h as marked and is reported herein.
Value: 120 km/h
